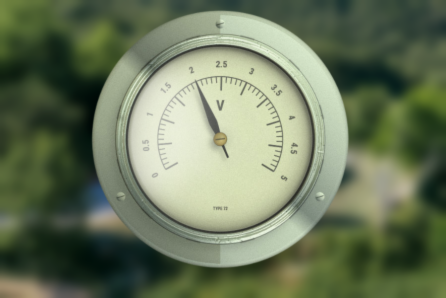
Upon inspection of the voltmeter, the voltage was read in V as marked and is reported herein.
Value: 2 V
